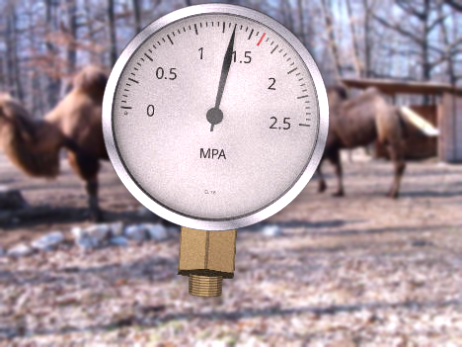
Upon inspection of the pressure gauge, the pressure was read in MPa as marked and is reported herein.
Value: 1.35 MPa
